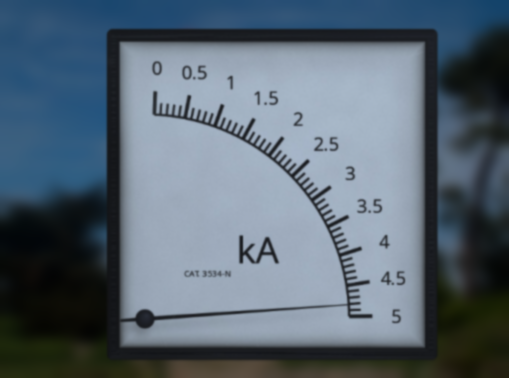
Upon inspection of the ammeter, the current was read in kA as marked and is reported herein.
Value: 4.8 kA
